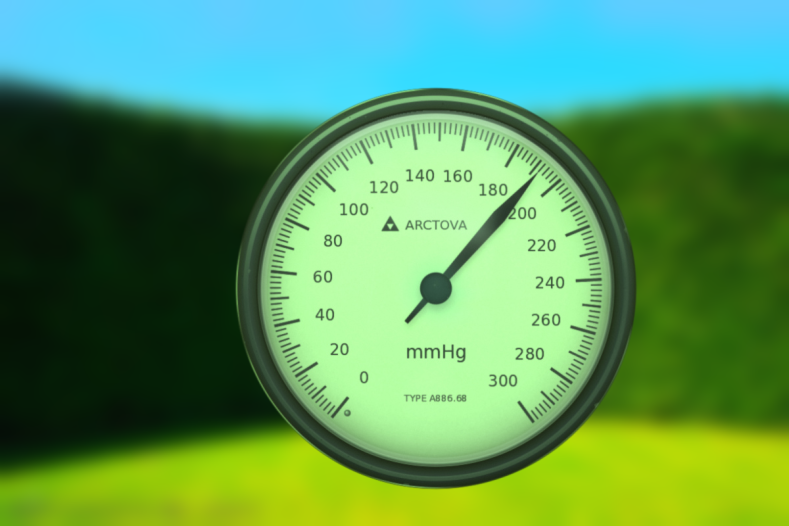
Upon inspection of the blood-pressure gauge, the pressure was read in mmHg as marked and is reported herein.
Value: 192 mmHg
